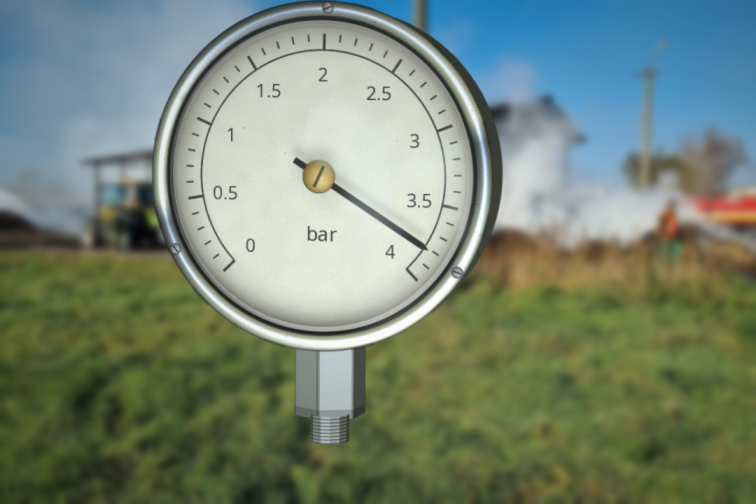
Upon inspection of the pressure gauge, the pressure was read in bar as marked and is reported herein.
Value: 3.8 bar
